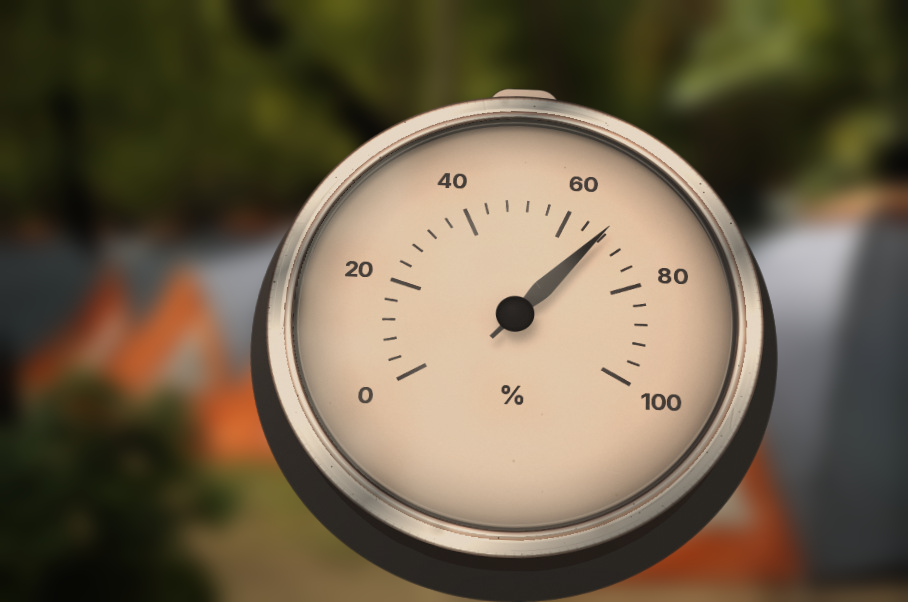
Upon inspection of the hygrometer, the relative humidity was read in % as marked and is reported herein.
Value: 68 %
